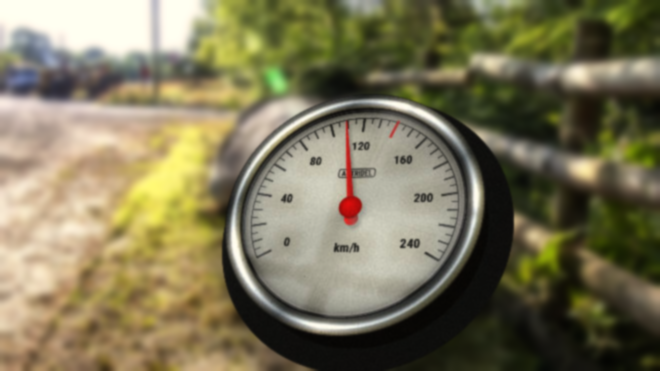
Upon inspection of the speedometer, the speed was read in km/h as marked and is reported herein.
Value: 110 km/h
